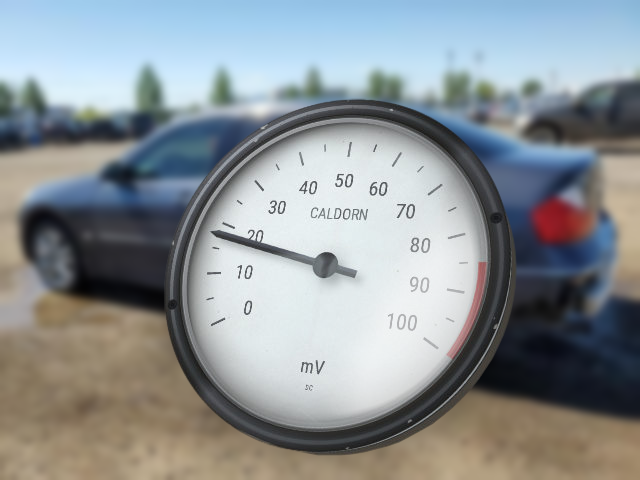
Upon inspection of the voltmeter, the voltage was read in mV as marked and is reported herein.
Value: 17.5 mV
